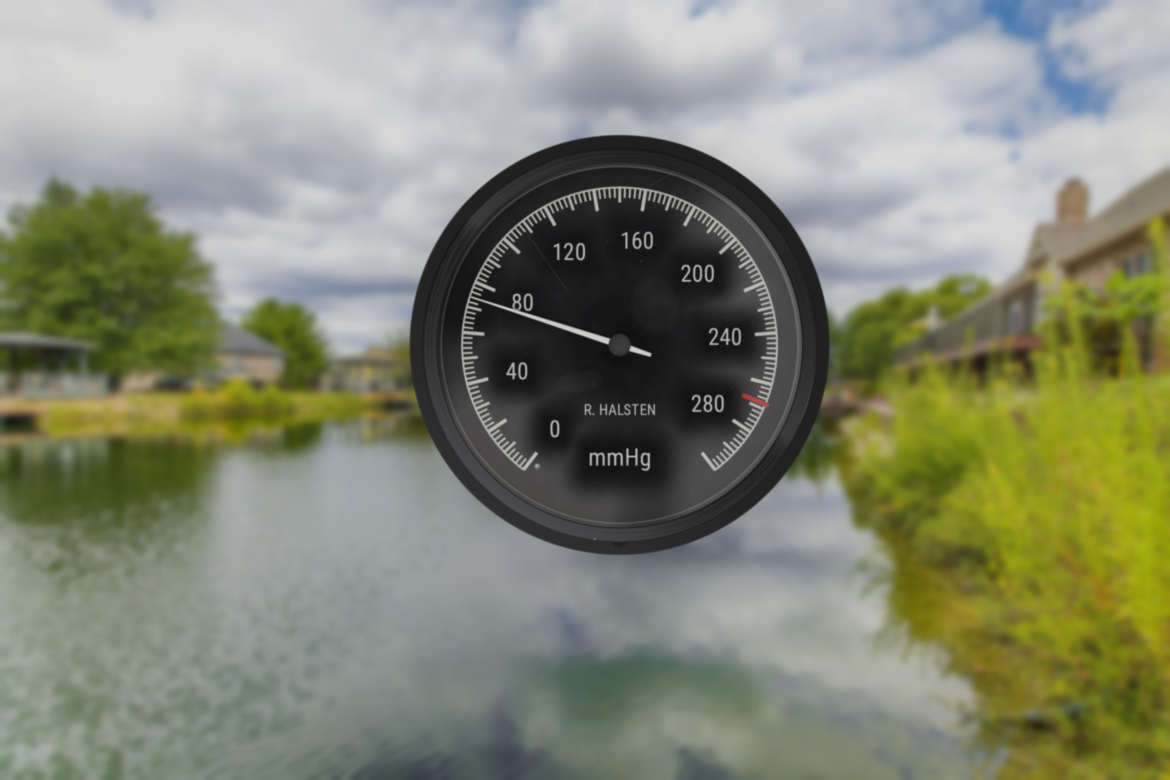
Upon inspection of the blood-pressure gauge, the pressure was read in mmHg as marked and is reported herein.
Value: 74 mmHg
